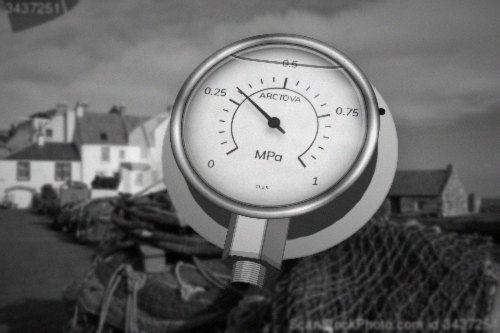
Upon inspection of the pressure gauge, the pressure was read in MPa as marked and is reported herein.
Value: 0.3 MPa
